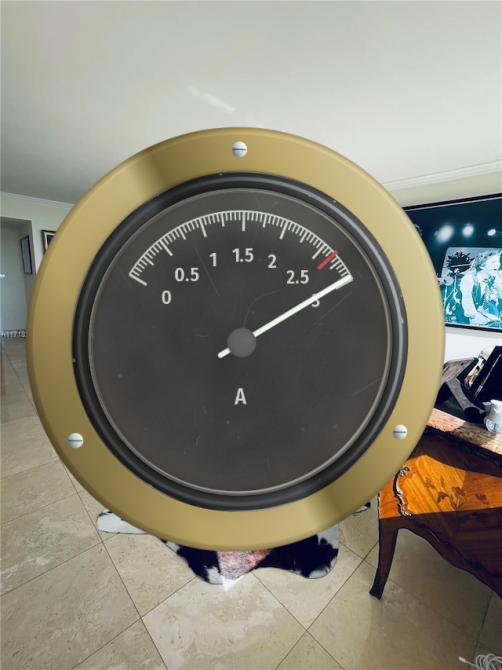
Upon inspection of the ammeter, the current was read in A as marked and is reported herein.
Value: 2.95 A
